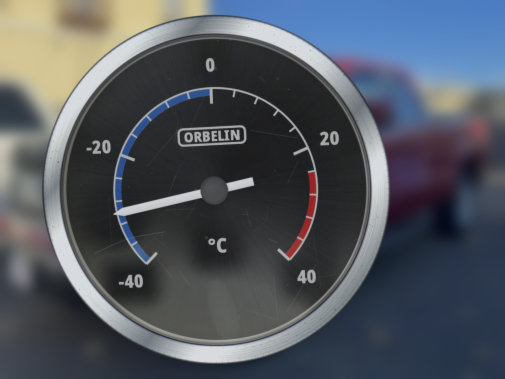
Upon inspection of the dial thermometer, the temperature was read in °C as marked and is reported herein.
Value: -30 °C
